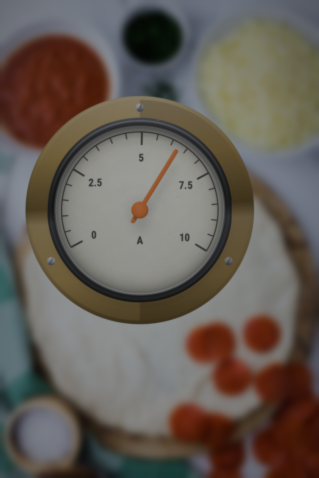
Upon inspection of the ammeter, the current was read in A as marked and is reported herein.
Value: 6.25 A
